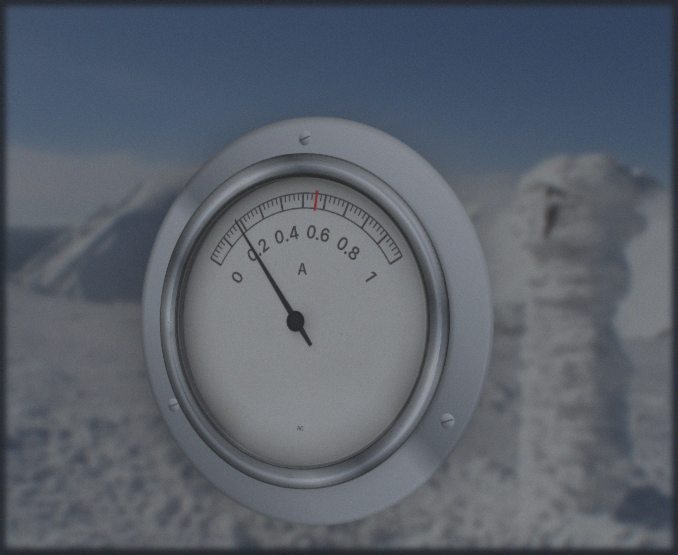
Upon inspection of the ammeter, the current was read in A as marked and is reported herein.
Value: 0.2 A
